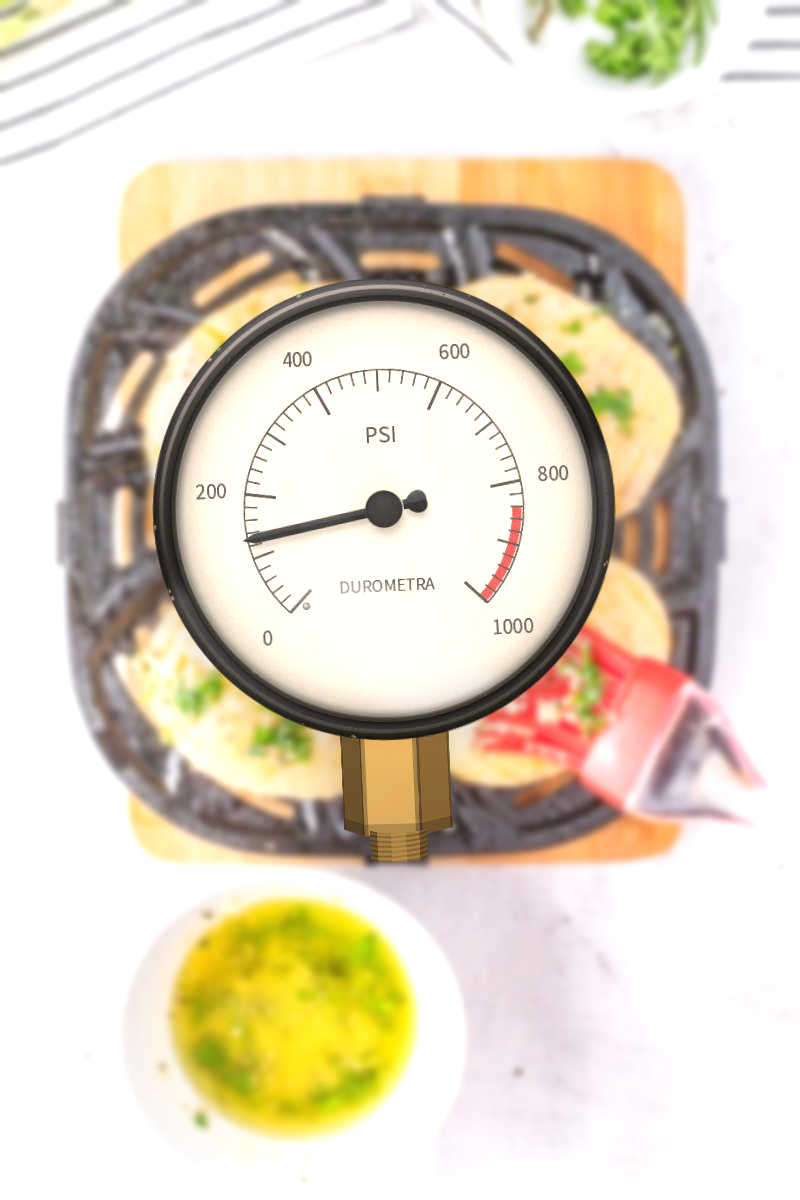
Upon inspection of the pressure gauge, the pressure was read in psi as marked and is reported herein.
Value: 130 psi
